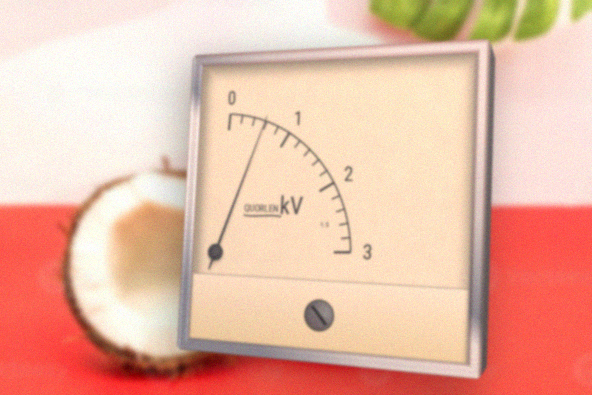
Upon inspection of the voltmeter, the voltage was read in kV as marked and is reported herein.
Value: 0.6 kV
